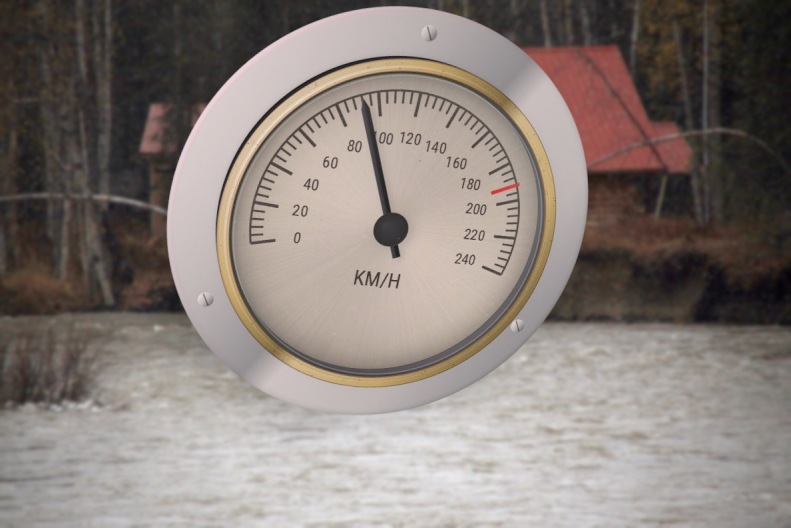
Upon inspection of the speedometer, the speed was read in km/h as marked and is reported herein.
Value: 92 km/h
